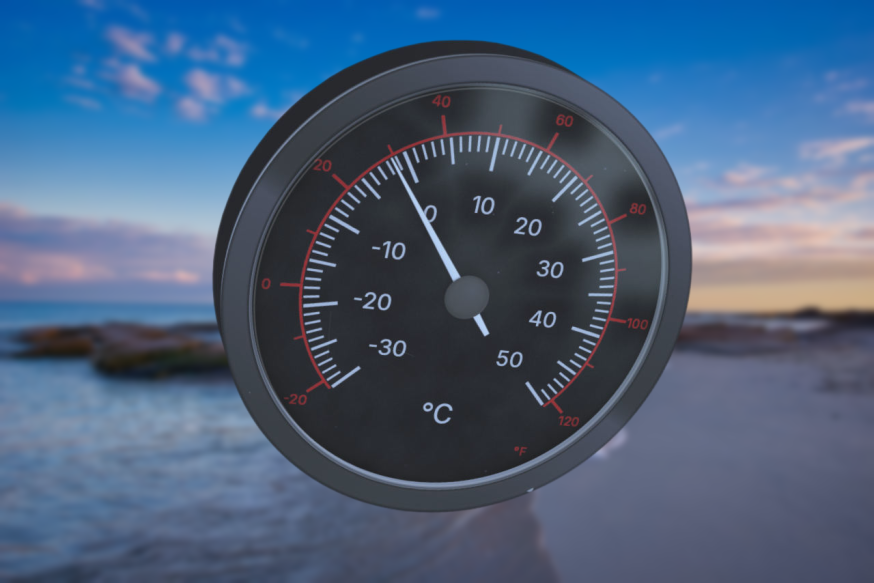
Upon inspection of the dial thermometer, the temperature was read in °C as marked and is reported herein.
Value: -1.5 °C
